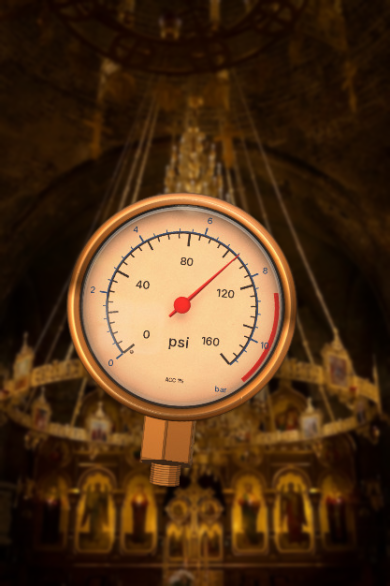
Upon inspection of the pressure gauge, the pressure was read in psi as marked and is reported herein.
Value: 105 psi
